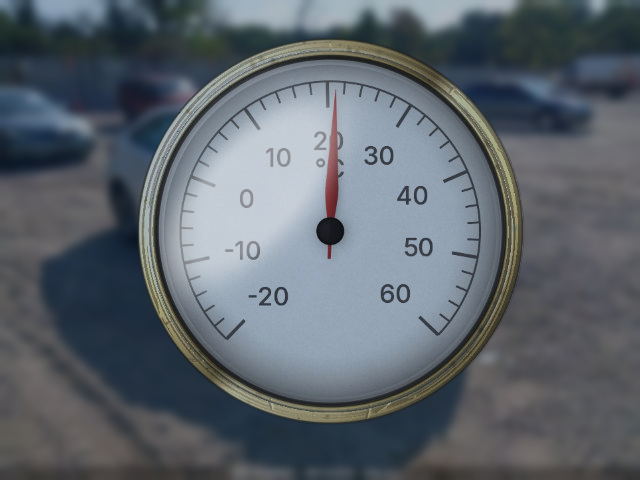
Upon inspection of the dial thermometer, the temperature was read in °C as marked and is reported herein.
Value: 21 °C
